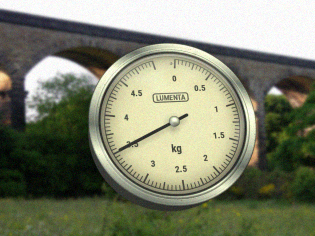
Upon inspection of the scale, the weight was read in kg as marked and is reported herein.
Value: 3.5 kg
